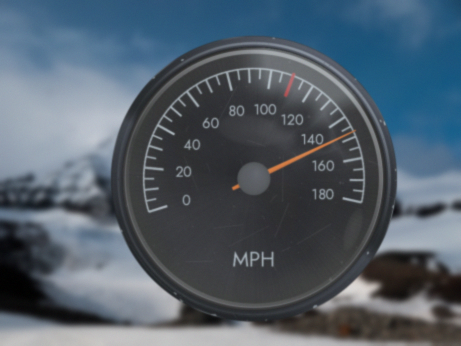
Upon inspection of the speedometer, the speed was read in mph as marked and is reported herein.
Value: 147.5 mph
